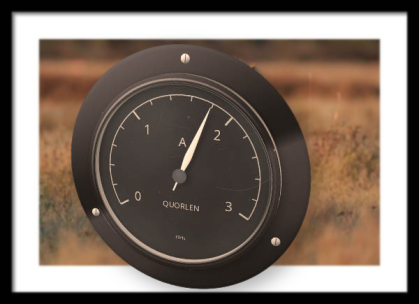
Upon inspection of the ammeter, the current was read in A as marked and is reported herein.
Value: 1.8 A
